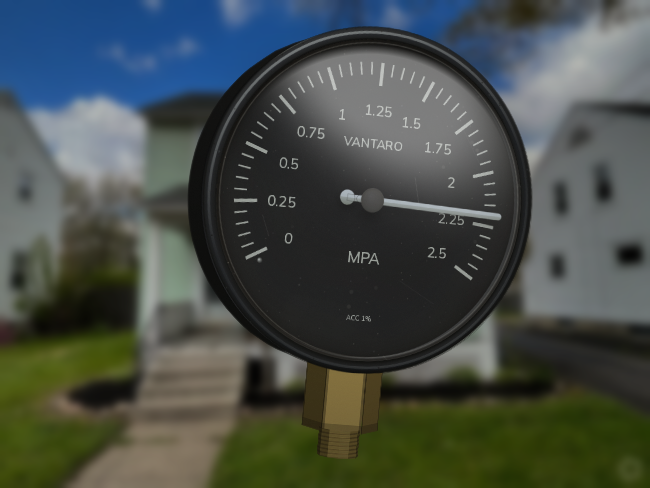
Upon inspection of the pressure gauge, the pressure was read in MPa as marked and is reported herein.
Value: 2.2 MPa
